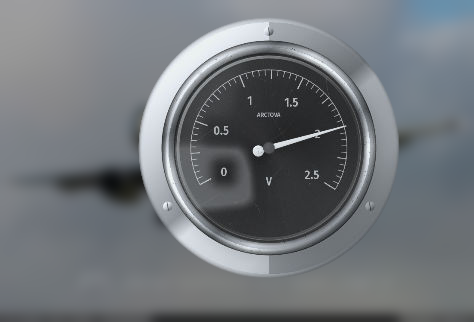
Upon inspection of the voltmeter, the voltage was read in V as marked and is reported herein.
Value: 2 V
